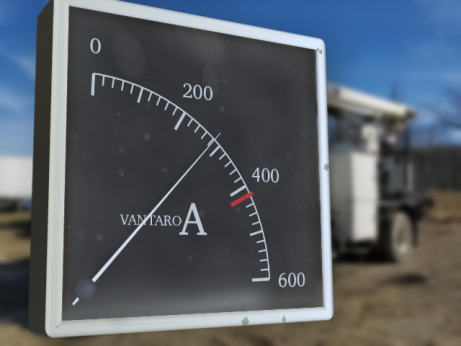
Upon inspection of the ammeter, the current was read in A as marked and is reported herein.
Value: 280 A
